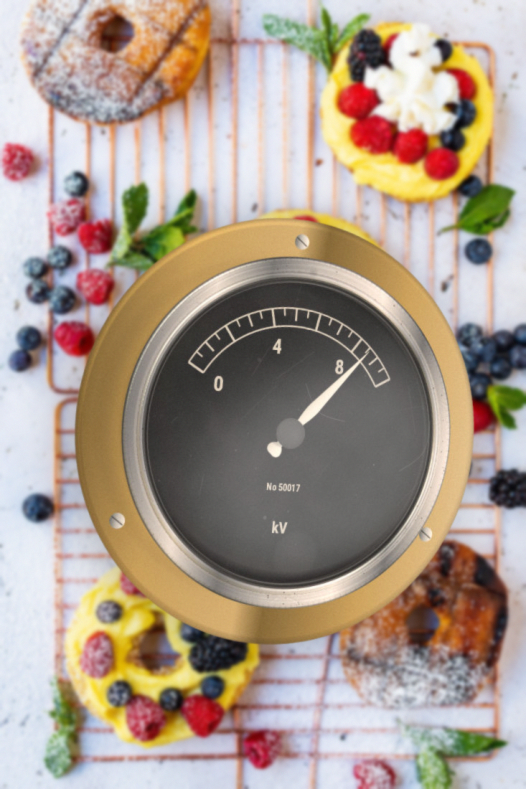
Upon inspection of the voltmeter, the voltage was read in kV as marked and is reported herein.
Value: 8.5 kV
